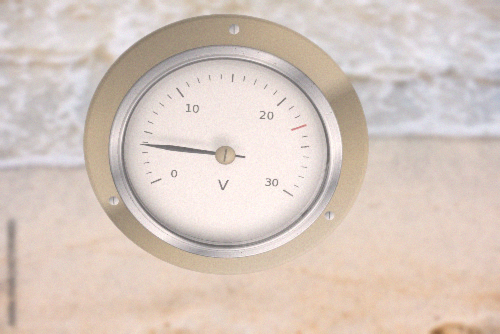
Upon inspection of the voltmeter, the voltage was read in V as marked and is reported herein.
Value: 4 V
